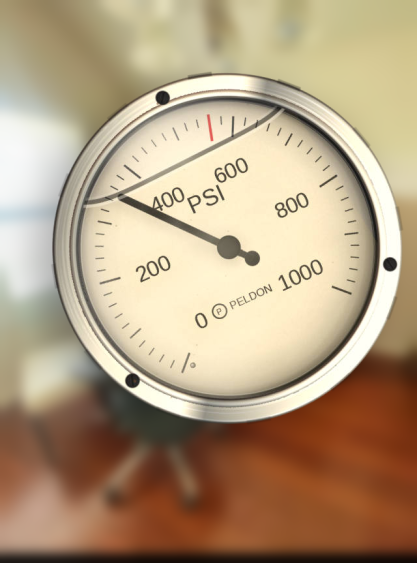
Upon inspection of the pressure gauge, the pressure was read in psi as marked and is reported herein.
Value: 350 psi
